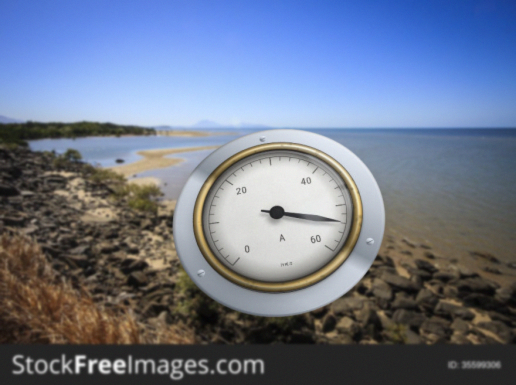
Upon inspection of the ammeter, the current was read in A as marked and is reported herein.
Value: 54 A
